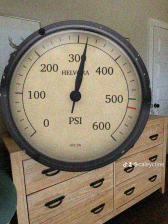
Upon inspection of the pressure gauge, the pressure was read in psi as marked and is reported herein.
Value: 320 psi
